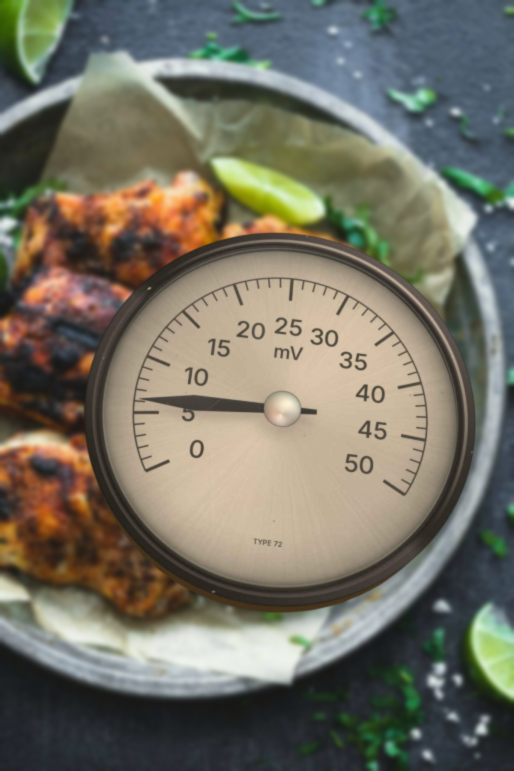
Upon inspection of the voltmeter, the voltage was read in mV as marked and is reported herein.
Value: 6 mV
